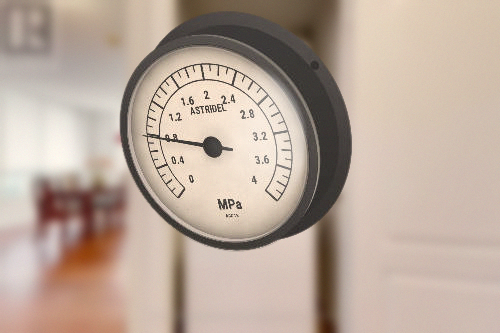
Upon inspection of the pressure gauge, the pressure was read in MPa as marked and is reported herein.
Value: 0.8 MPa
